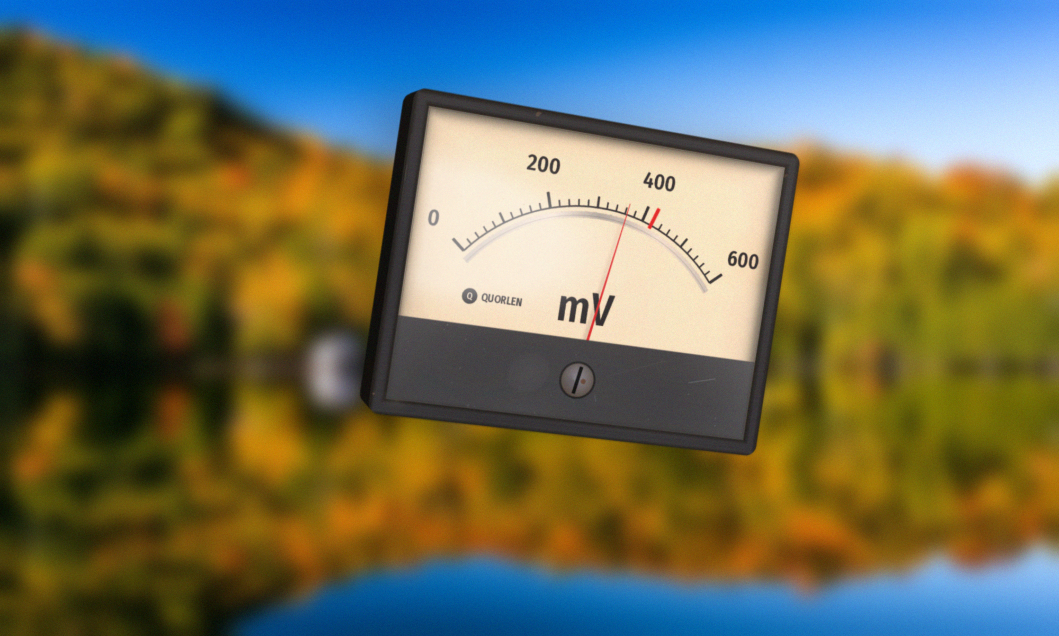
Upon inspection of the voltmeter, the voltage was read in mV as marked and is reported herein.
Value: 360 mV
